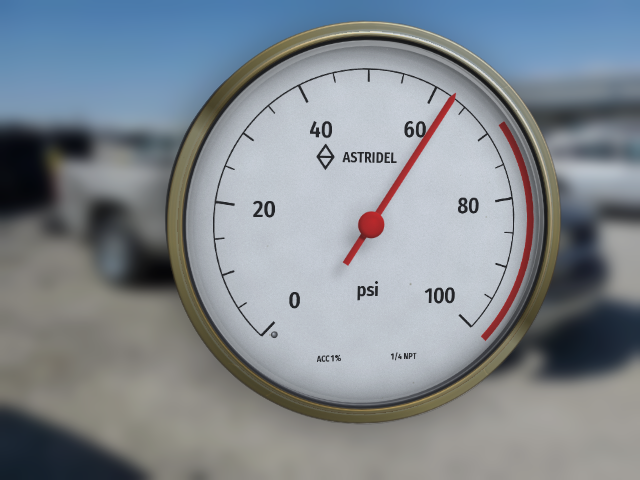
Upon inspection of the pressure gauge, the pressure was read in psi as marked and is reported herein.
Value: 62.5 psi
